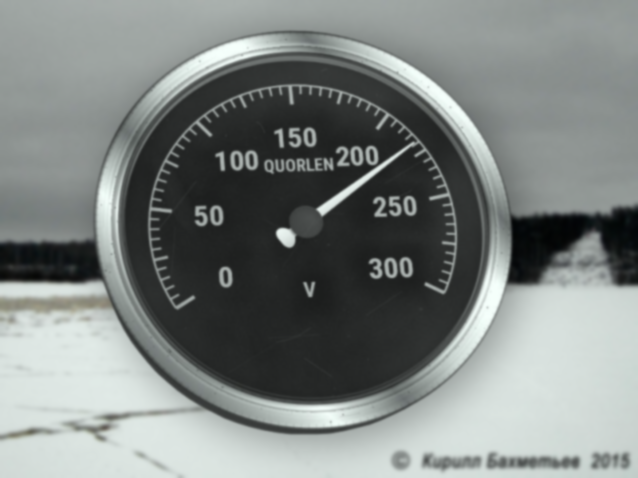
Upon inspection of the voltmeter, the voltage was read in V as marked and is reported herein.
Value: 220 V
